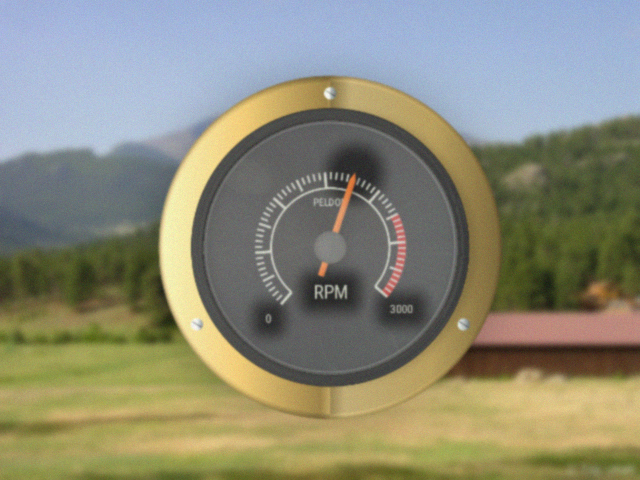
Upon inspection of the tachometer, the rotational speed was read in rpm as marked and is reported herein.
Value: 1750 rpm
